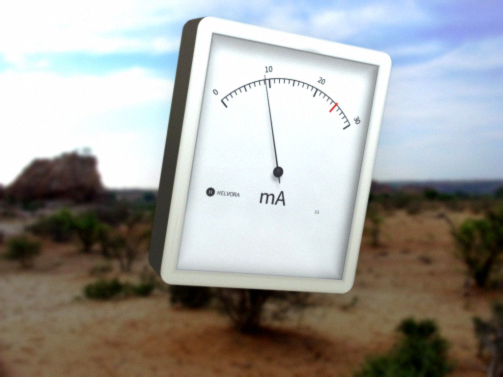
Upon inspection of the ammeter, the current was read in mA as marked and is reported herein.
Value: 9 mA
